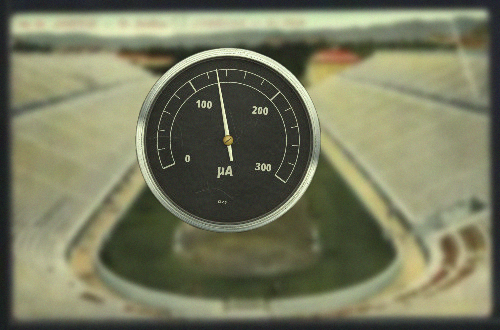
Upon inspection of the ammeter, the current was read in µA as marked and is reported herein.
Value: 130 µA
